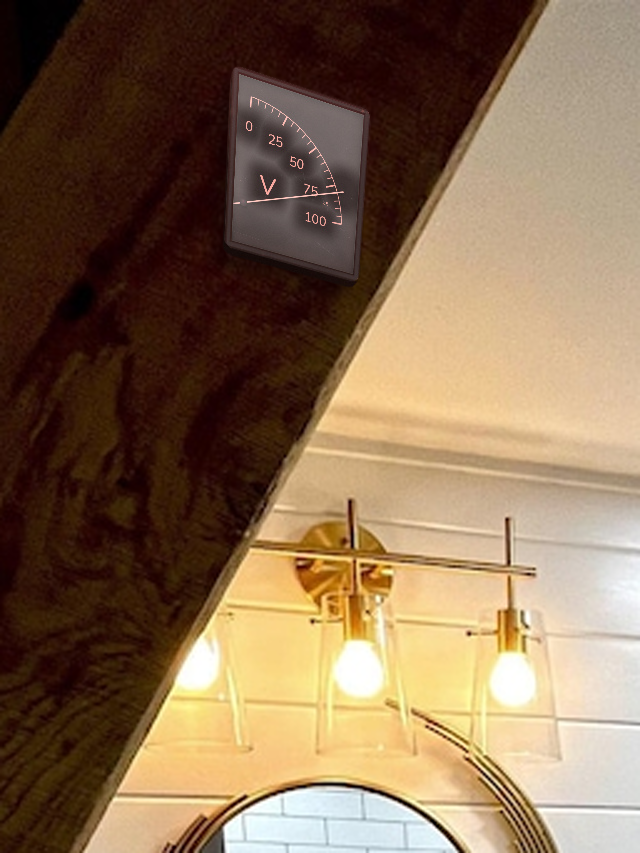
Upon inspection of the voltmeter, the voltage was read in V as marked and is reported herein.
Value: 80 V
